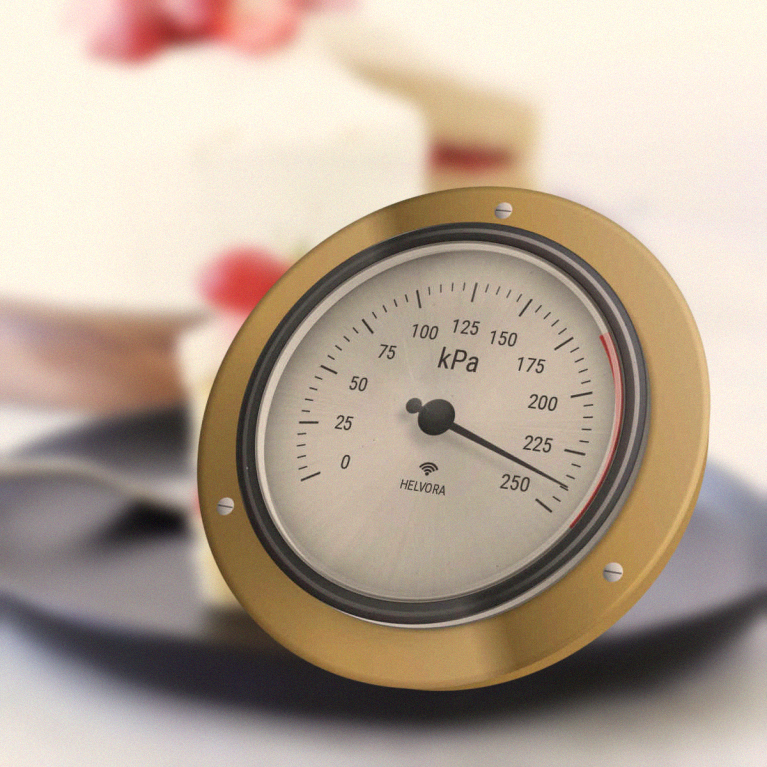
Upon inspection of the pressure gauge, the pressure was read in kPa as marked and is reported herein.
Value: 240 kPa
